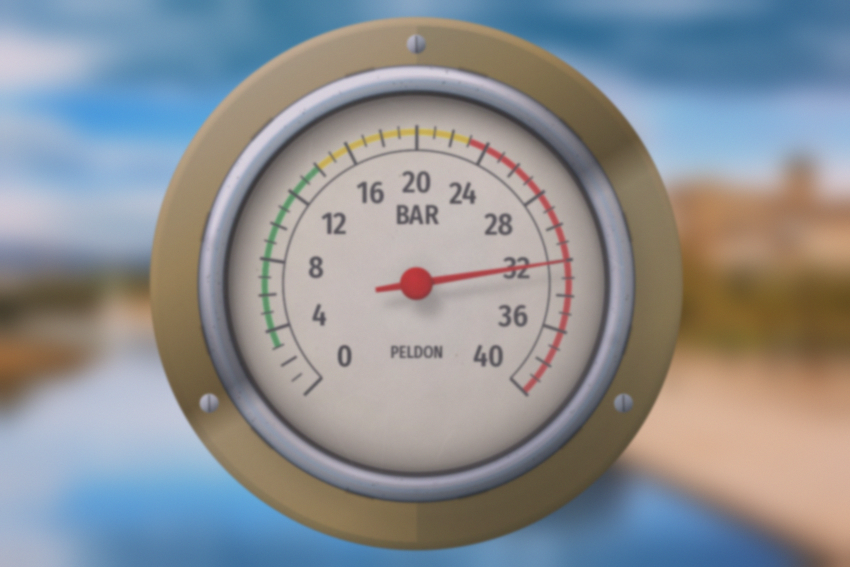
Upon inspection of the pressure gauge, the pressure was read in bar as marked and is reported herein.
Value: 32 bar
